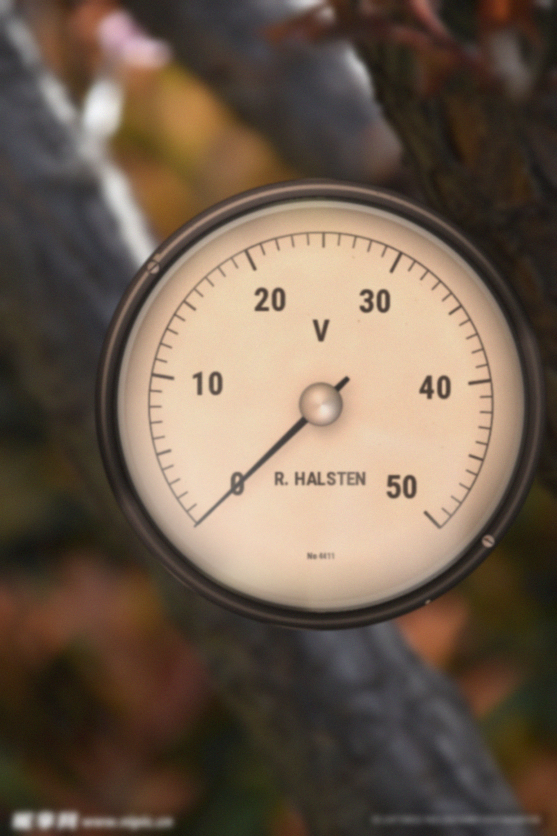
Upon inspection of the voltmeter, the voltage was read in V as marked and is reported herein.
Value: 0 V
